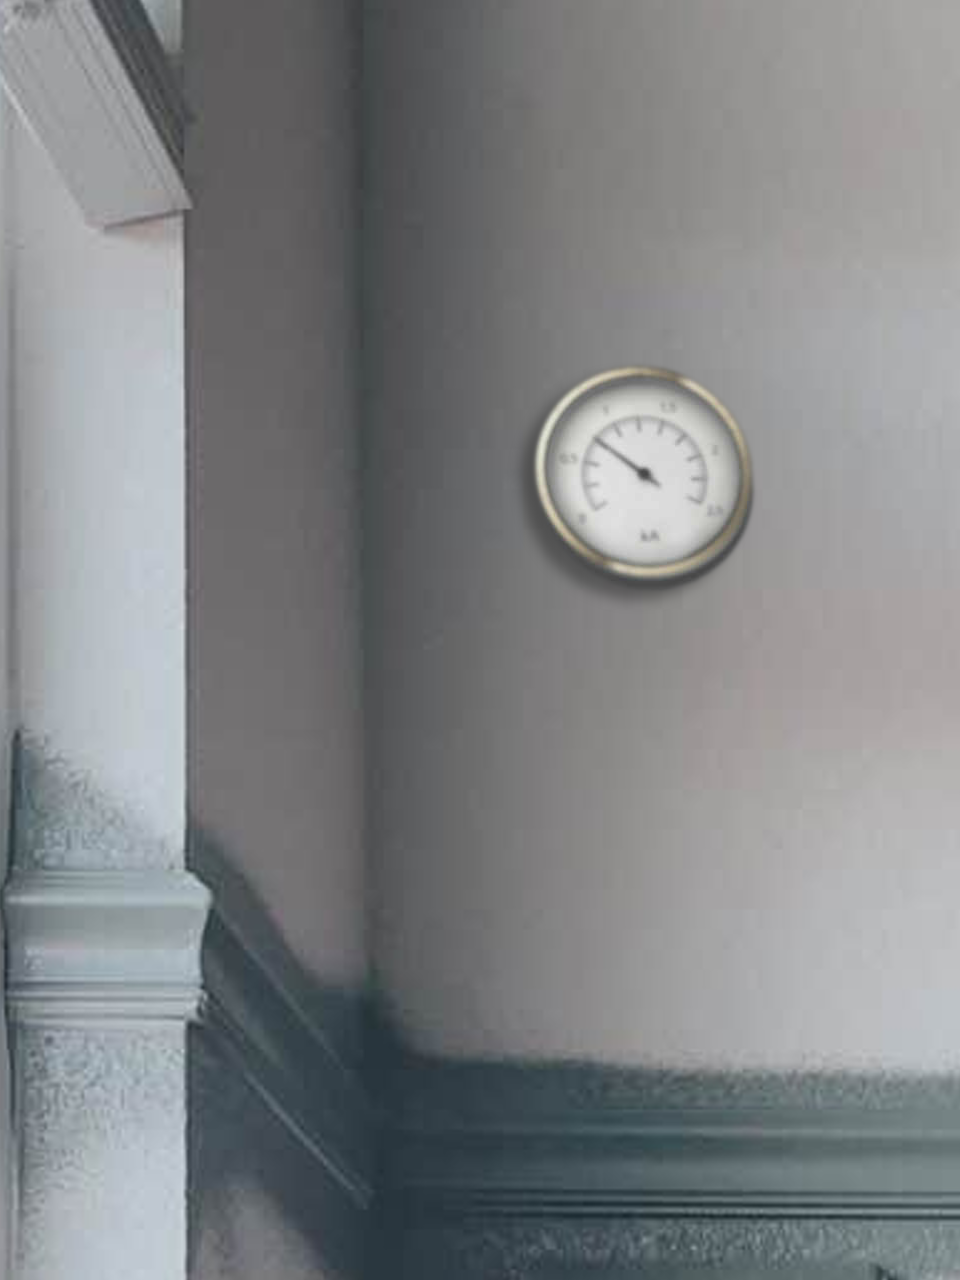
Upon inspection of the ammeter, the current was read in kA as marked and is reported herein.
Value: 0.75 kA
